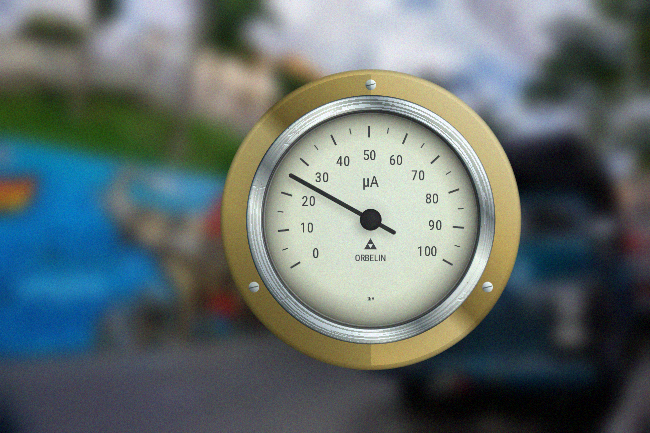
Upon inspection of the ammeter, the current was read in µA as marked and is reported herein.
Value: 25 µA
